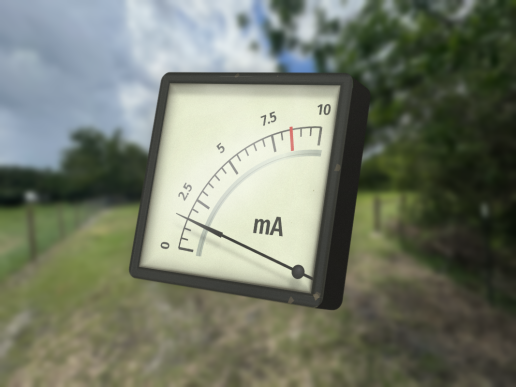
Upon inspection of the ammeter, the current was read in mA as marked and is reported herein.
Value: 1.5 mA
